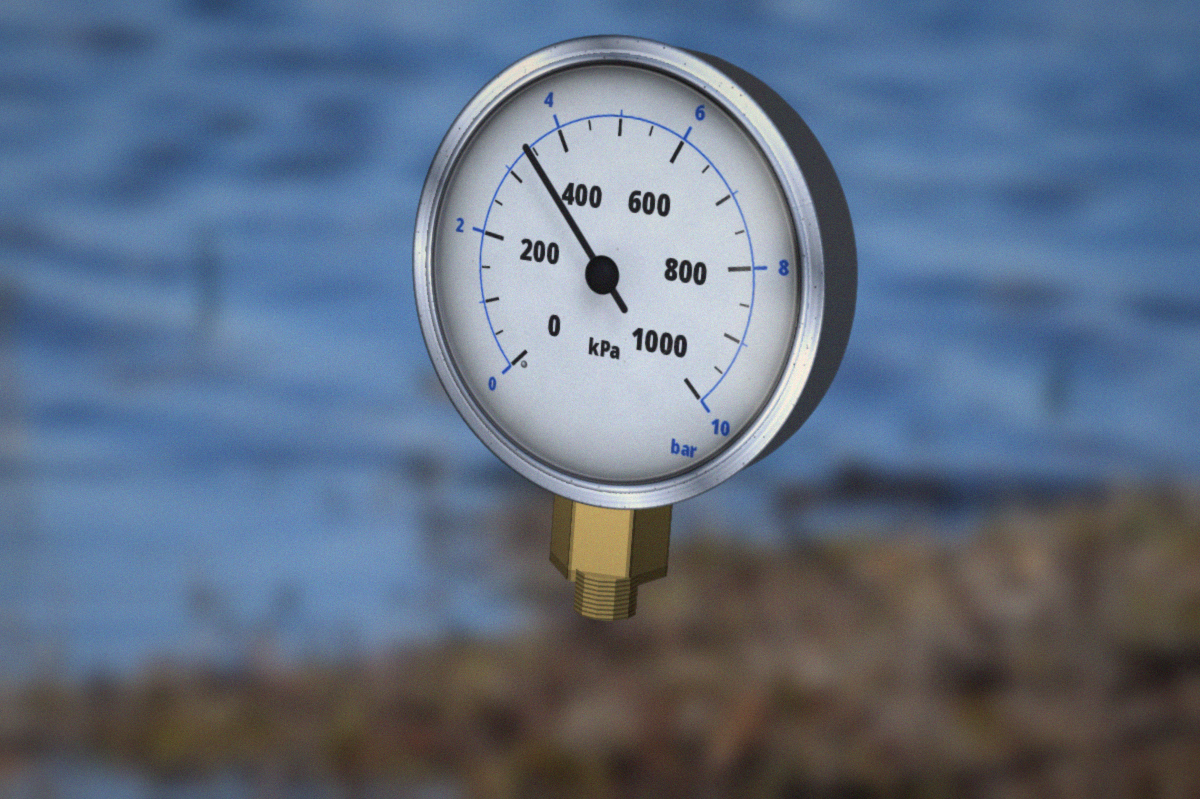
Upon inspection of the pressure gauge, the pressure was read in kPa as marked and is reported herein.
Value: 350 kPa
